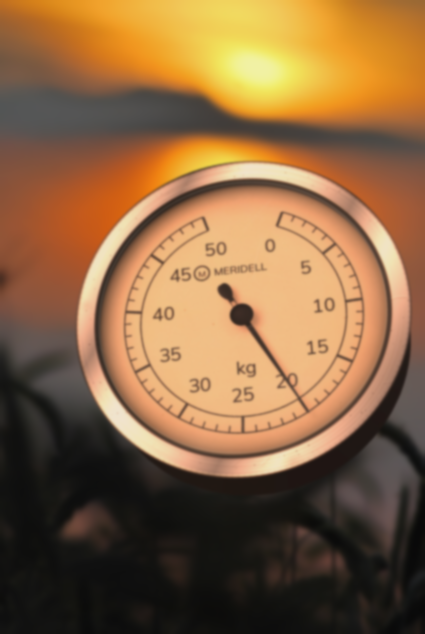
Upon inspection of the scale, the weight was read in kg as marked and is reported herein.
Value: 20 kg
